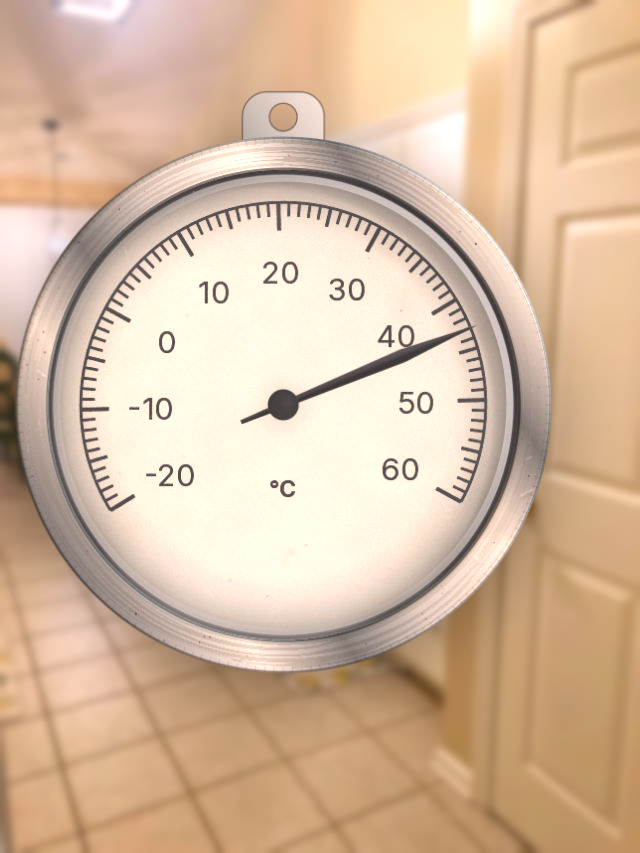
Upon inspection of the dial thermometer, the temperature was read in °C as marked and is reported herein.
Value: 43 °C
